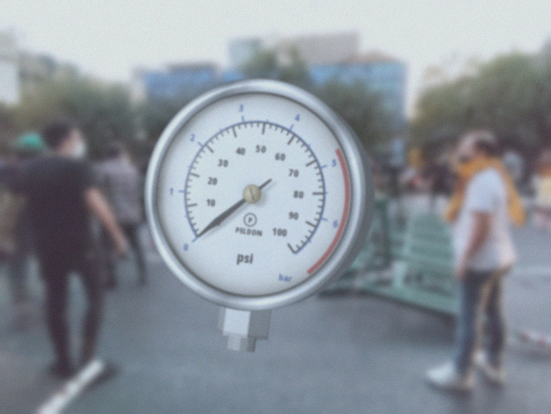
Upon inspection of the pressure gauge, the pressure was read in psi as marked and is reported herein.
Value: 0 psi
